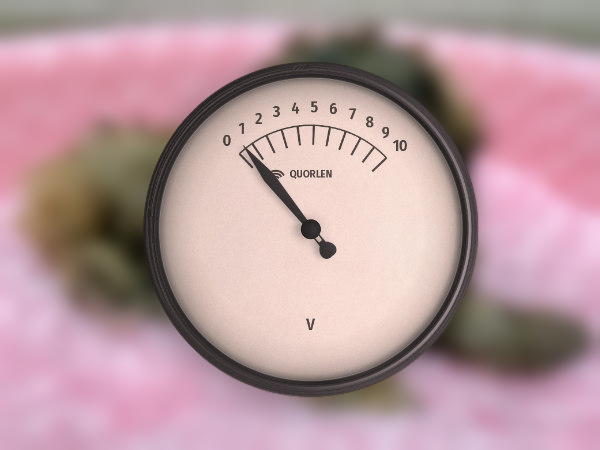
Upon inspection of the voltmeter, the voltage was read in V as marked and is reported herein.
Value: 0.5 V
